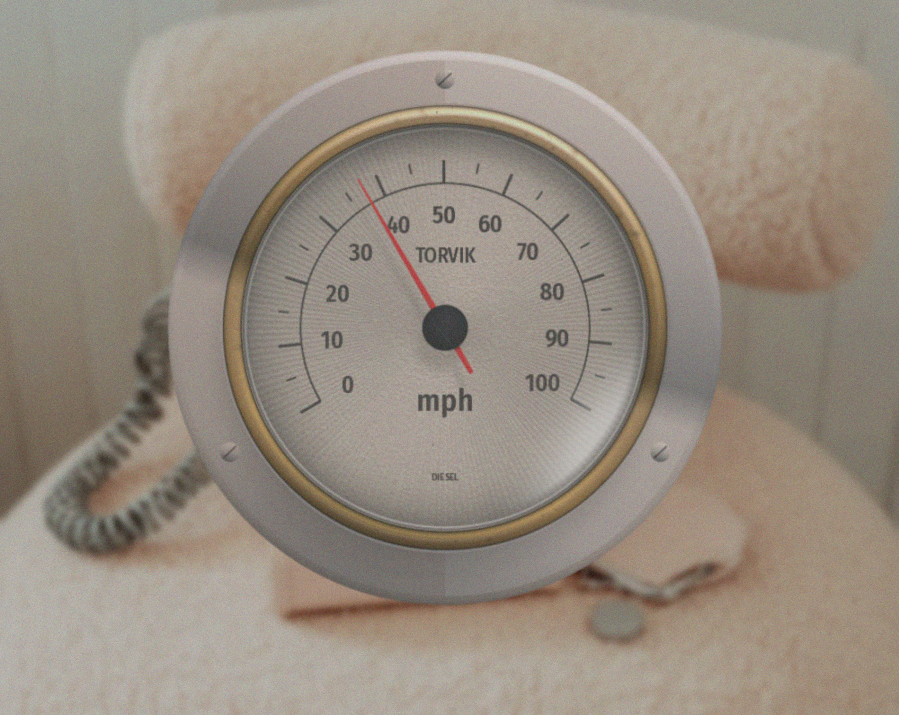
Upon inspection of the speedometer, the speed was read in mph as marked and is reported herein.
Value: 37.5 mph
